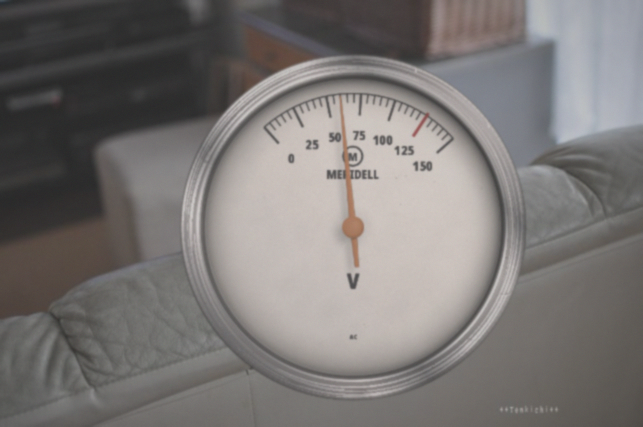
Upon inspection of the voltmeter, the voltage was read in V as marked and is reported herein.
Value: 60 V
